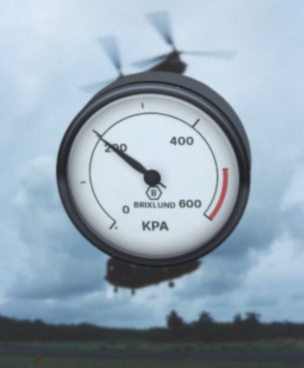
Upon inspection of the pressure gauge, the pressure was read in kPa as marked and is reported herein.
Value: 200 kPa
